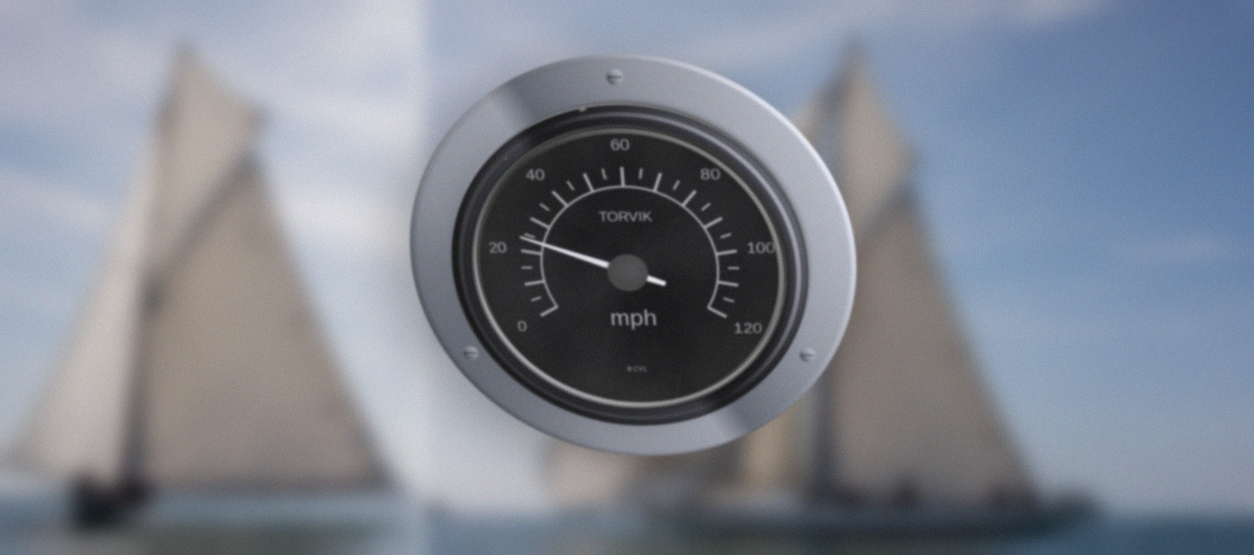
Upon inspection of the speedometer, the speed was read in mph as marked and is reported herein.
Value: 25 mph
